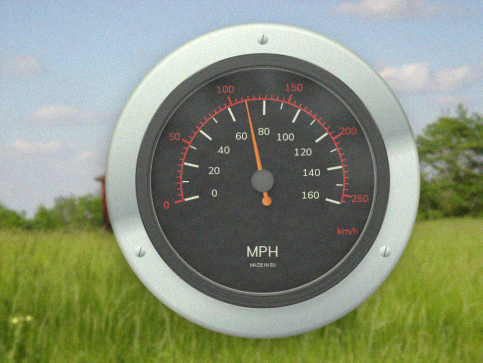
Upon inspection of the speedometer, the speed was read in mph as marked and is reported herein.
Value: 70 mph
